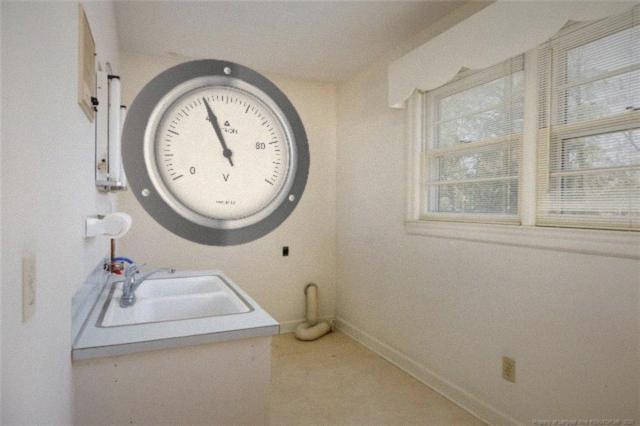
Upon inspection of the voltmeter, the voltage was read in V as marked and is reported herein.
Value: 40 V
